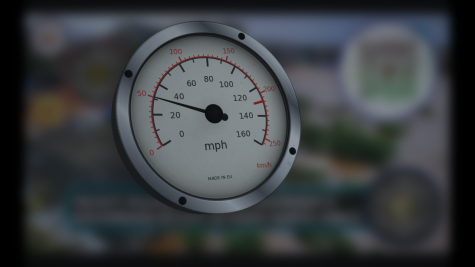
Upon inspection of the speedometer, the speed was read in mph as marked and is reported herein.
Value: 30 mph
